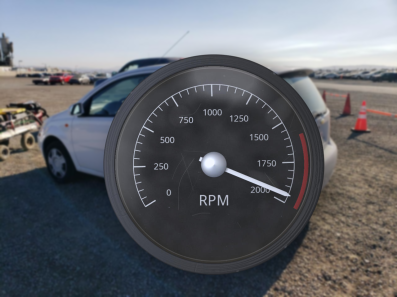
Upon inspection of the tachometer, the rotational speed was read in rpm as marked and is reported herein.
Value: 1950 rpm
